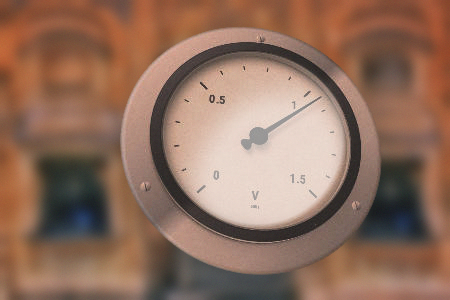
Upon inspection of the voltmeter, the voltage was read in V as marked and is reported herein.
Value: 1.05 V
